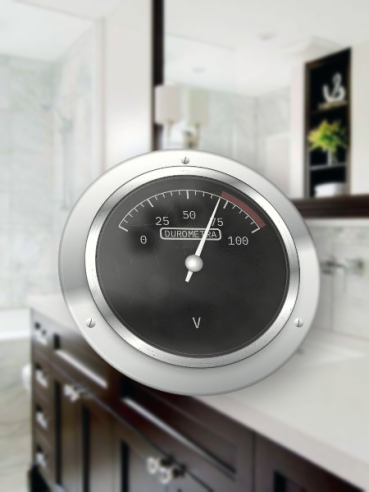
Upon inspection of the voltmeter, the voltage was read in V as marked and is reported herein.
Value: 70 V
